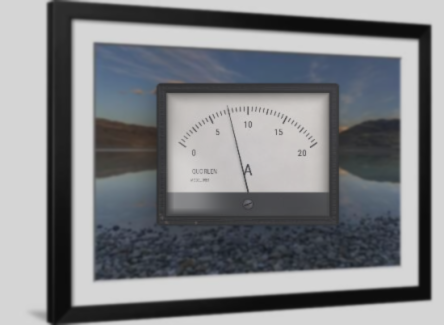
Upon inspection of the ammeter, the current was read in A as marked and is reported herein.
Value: 7.5 A
